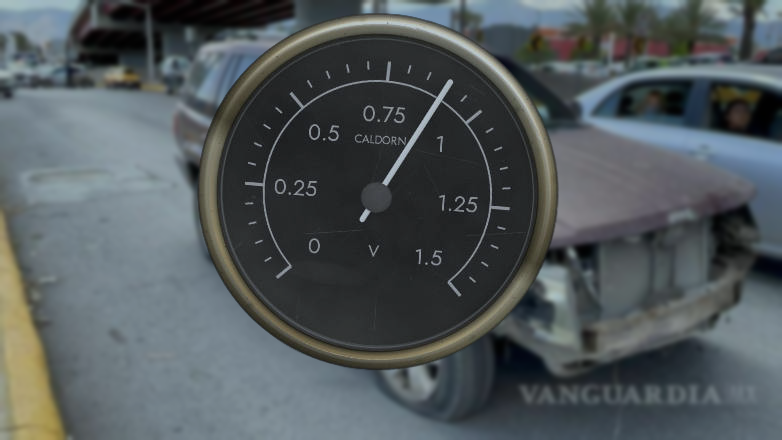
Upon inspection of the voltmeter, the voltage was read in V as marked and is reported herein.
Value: 0.9 V
